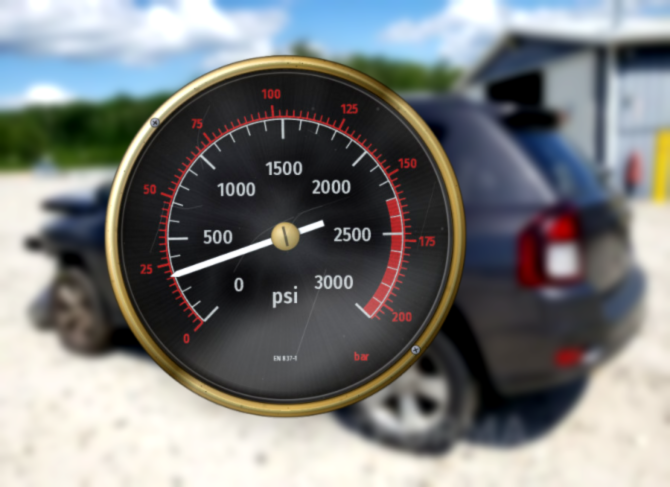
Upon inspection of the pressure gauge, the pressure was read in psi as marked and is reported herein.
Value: 300 psi
